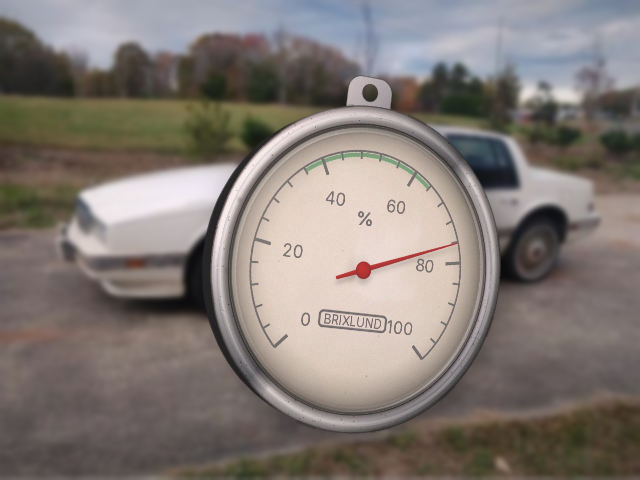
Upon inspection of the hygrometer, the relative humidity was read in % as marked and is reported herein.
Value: 76 %
